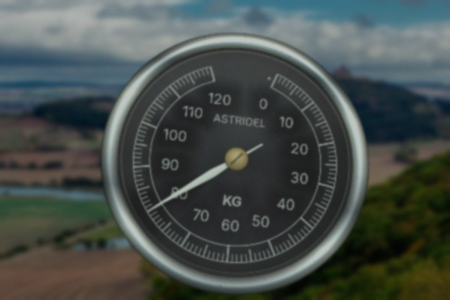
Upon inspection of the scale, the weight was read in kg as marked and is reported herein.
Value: 80 kg
